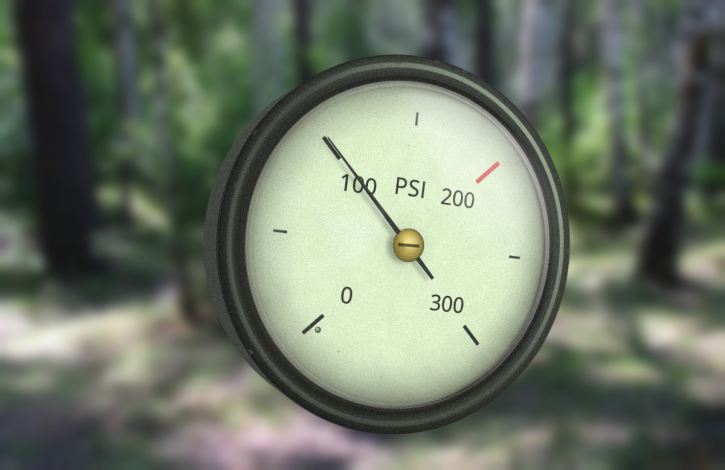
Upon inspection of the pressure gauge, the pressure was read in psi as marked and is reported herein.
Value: 100 psi
